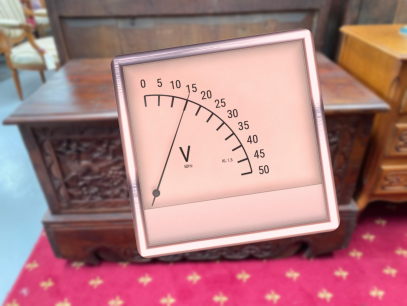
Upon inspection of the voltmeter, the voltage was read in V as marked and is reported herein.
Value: 15 V
